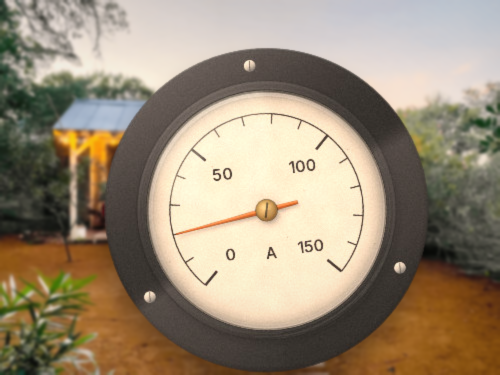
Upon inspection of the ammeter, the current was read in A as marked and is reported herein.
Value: 20 A
